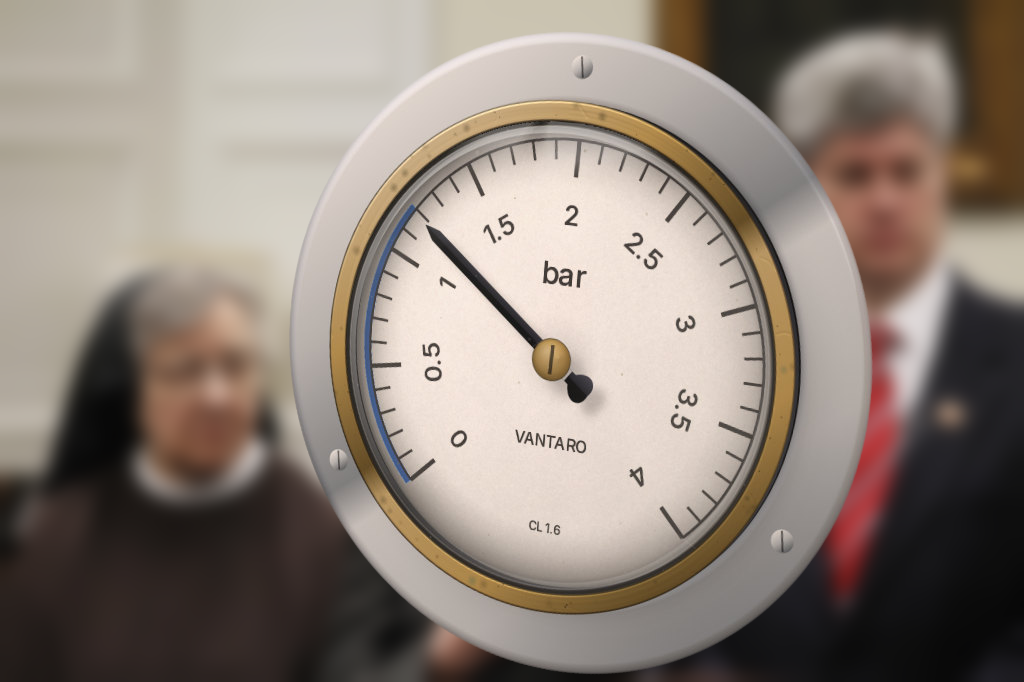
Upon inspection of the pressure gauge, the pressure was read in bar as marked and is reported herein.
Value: 1.2 bar
